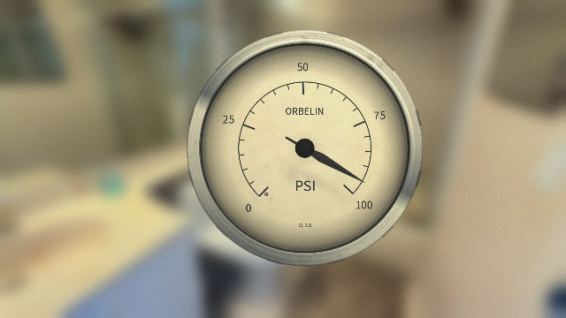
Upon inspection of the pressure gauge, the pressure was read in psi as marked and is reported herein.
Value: 95 psi
